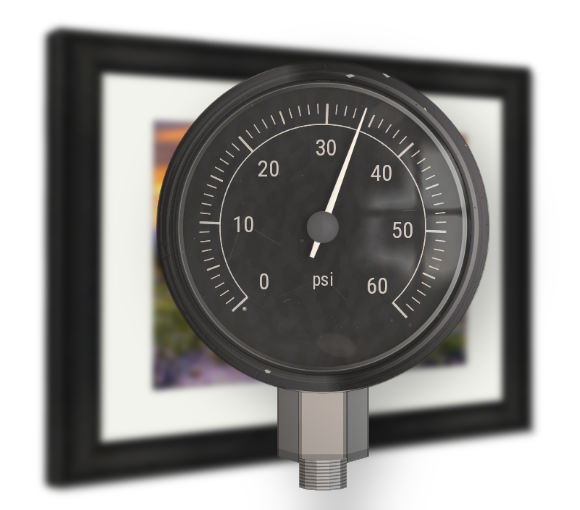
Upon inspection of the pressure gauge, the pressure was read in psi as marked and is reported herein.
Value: 34 psi
